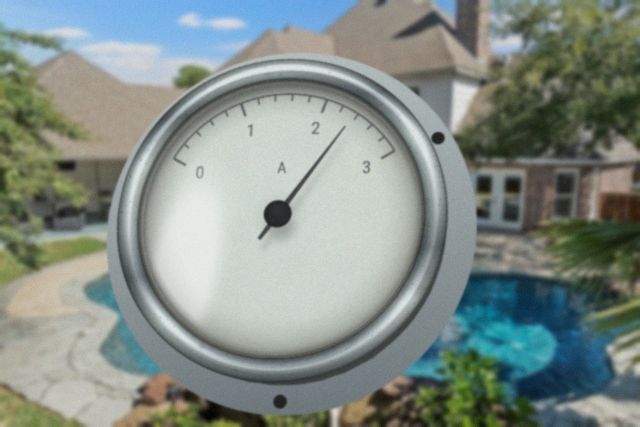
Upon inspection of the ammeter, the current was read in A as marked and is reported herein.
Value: 2.4 A
